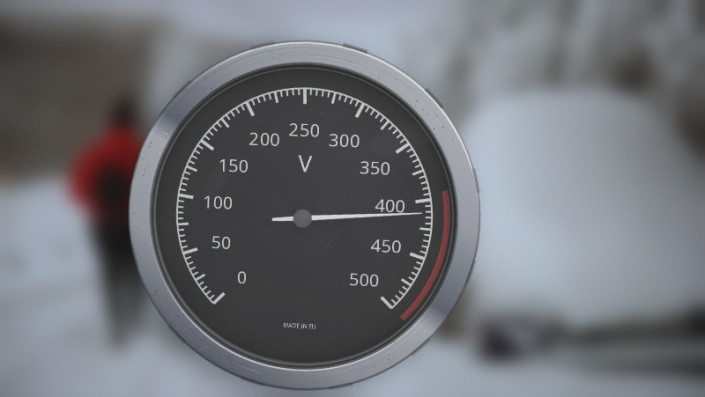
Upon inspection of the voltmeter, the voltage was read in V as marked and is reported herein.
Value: 410 V
